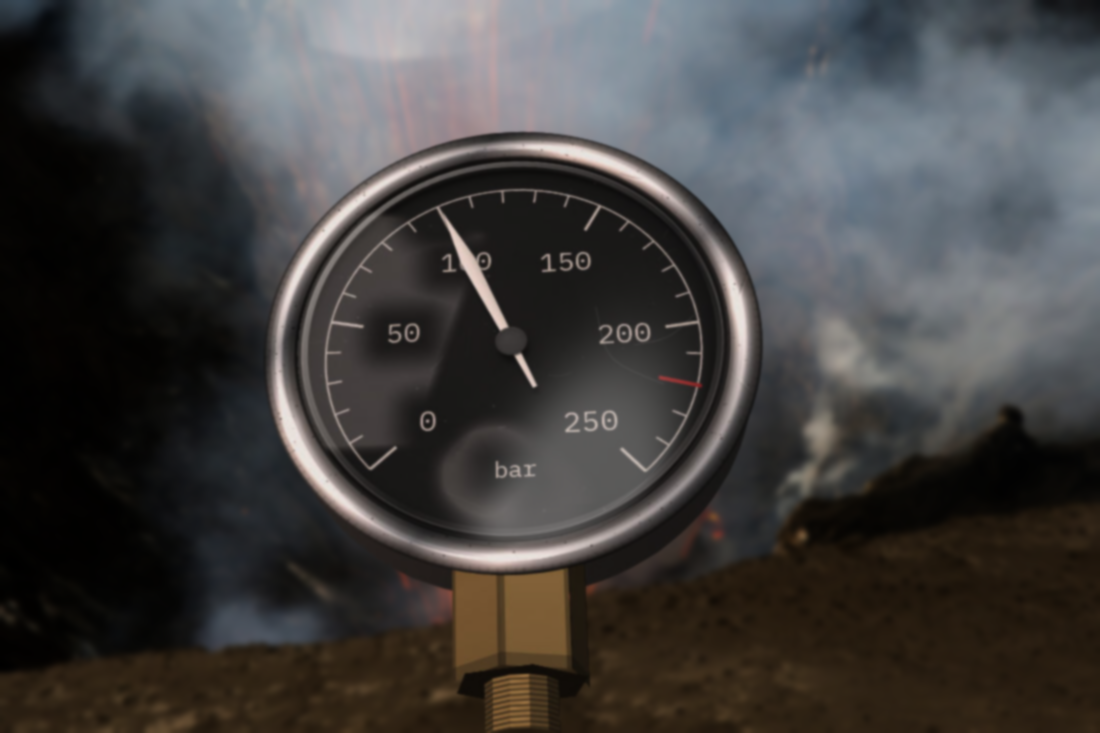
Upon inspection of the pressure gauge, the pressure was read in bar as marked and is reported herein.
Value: 100 bar
